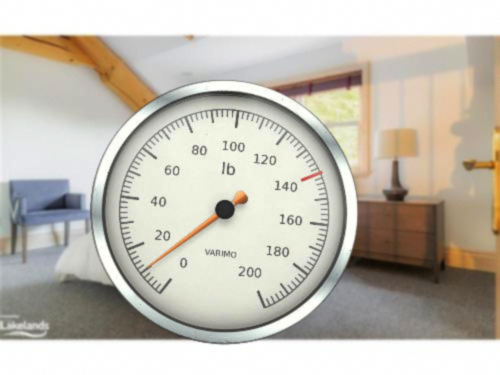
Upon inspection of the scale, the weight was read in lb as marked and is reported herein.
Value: 10 lb
